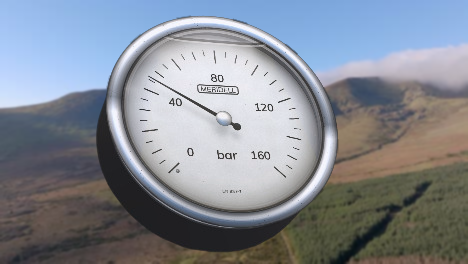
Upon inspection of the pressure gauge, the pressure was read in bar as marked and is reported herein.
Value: 45 bar
